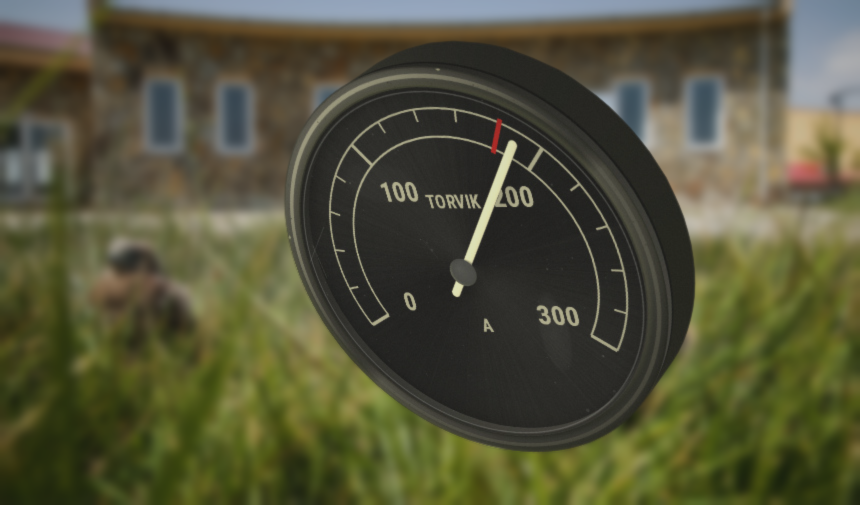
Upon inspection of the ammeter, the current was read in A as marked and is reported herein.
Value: 190 A
